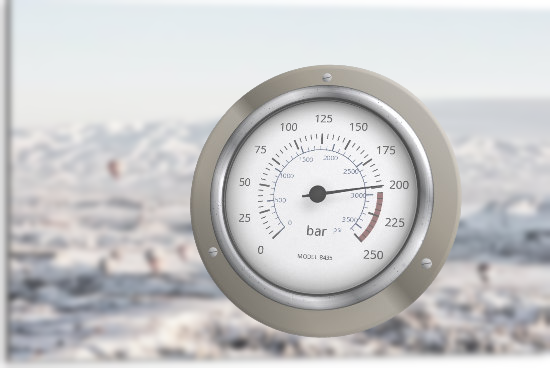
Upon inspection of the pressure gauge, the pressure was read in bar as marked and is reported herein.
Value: 200 bar
